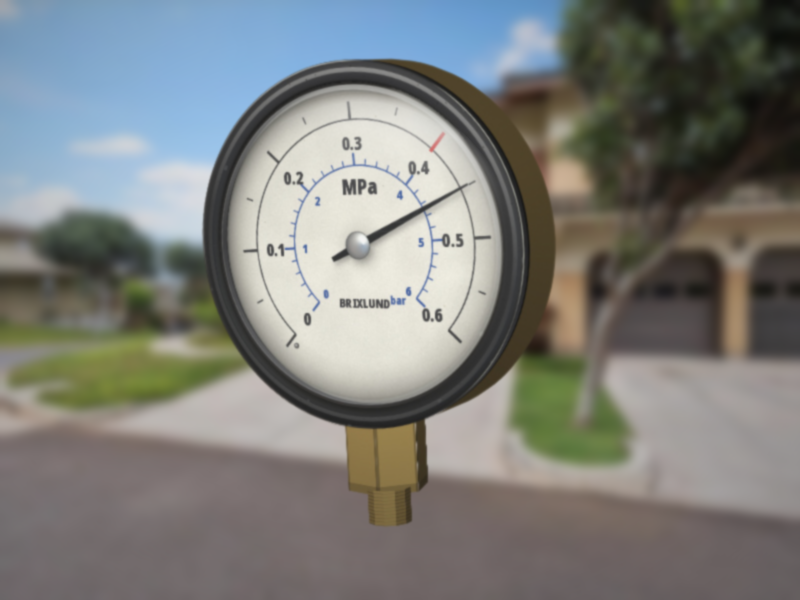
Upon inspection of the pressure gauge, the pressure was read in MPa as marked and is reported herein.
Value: 0.45 MPa
